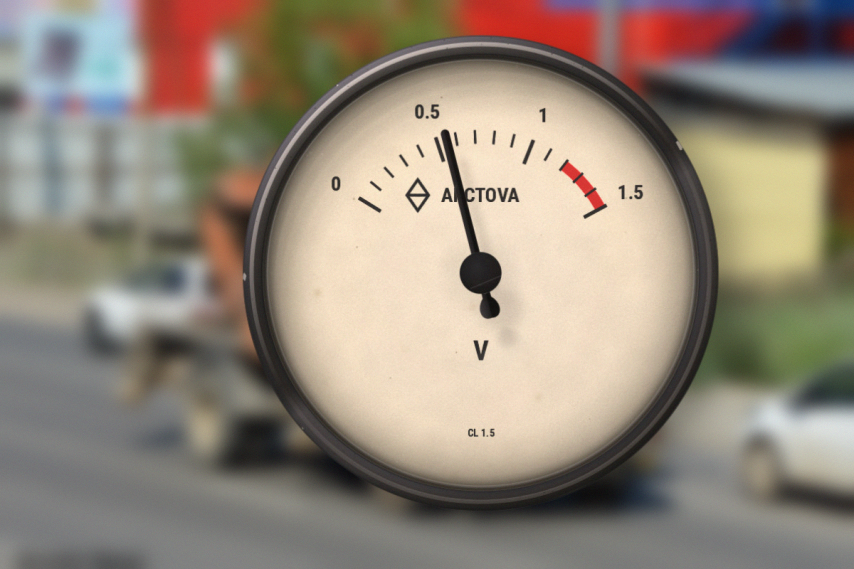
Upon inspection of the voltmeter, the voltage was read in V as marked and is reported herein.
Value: 0.55 V
